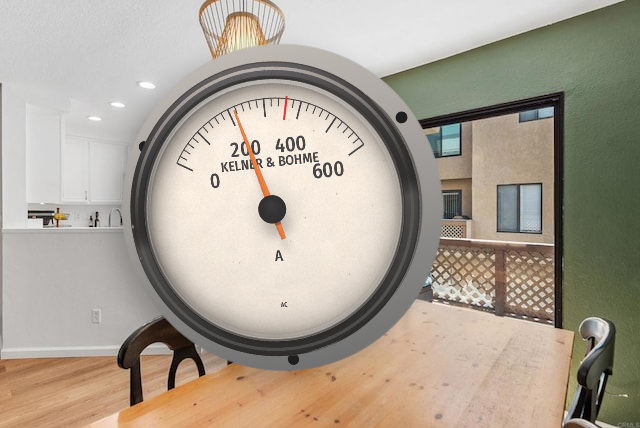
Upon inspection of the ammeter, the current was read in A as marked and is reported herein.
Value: 220 A
